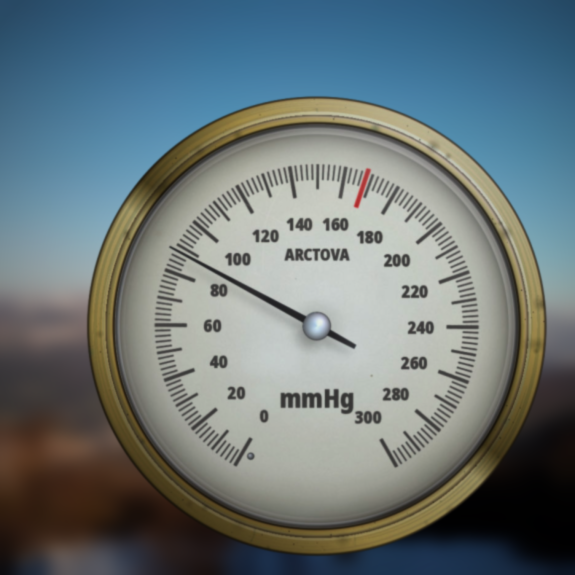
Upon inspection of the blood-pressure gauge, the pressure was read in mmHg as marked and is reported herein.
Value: 88 mmHg
